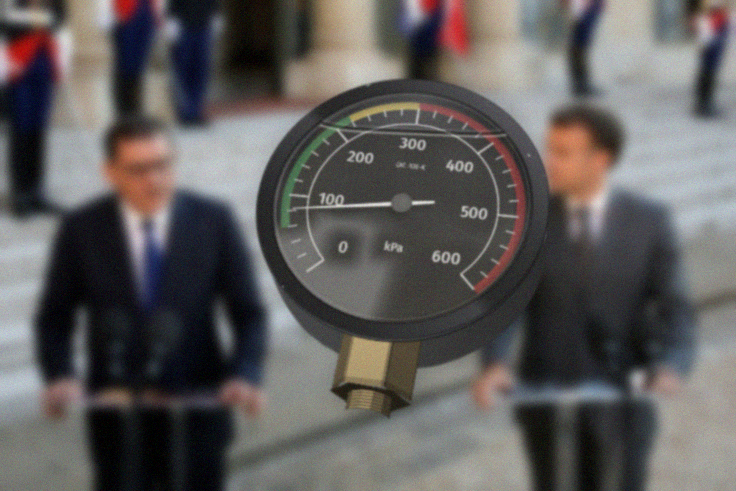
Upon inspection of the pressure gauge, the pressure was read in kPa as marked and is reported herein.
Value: 80 kPa
